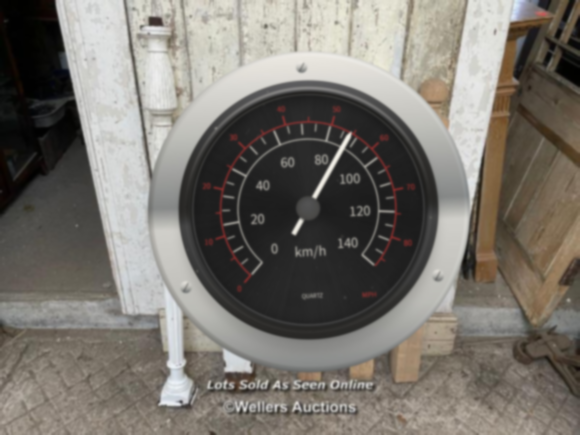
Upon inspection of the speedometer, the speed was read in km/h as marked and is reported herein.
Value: 87.5 km/h
